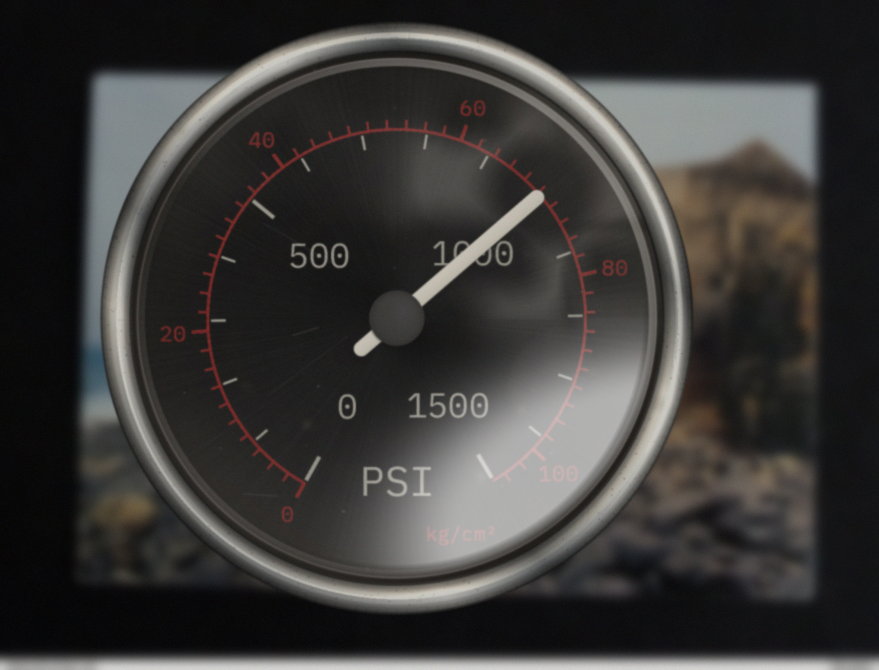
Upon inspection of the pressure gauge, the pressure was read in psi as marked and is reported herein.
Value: 1000 psi
